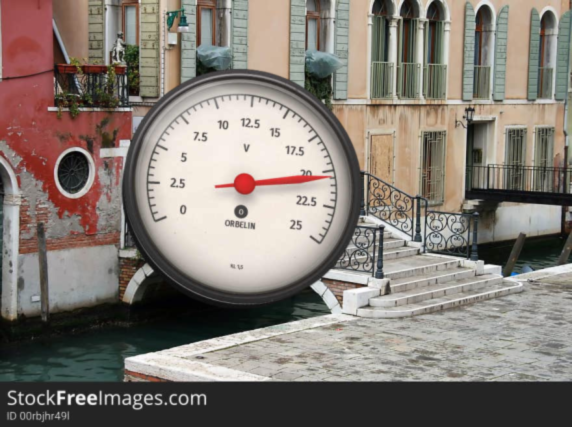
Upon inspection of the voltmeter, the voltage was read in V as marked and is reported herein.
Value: 20.5 V
